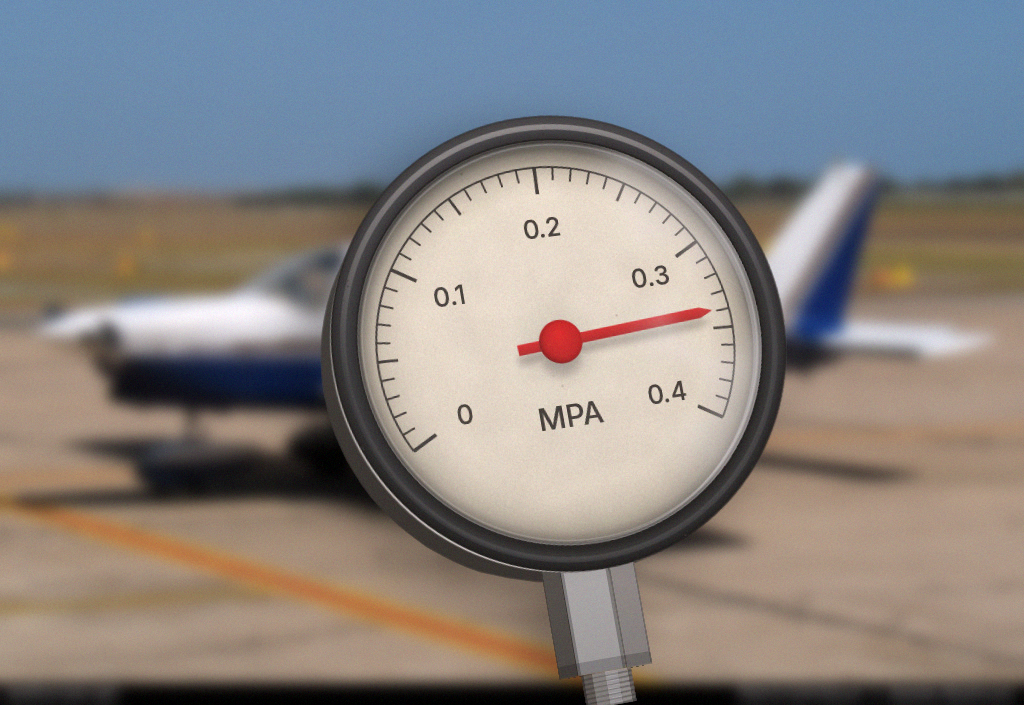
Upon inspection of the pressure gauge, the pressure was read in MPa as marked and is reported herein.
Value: 0.34 MPa
